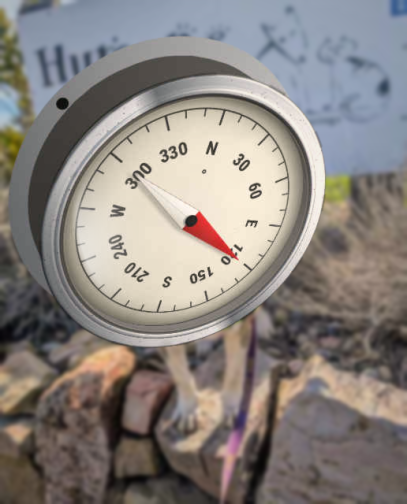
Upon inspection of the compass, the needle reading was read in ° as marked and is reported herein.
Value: 120 °
